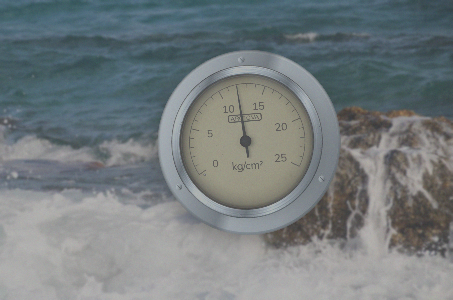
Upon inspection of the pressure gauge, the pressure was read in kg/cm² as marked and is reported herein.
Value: 12 kg/cm²
